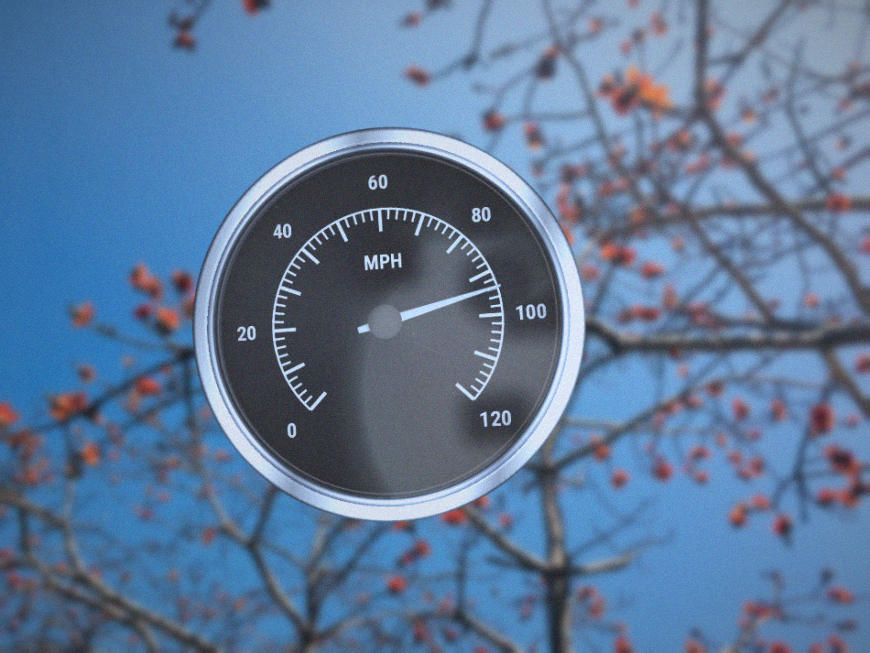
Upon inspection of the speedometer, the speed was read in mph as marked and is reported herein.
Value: 94 mph
